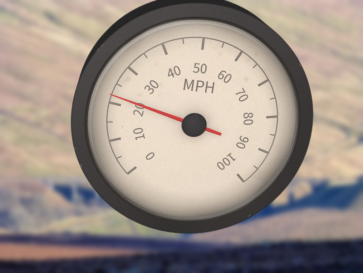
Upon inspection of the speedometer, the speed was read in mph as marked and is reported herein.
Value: 22.5 mph
